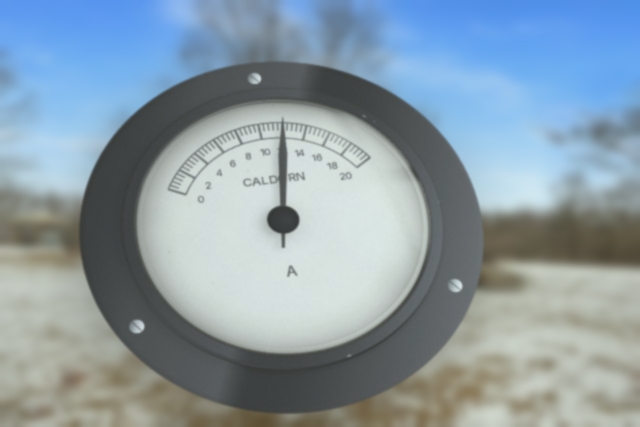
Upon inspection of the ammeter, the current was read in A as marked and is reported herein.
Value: 12 A
